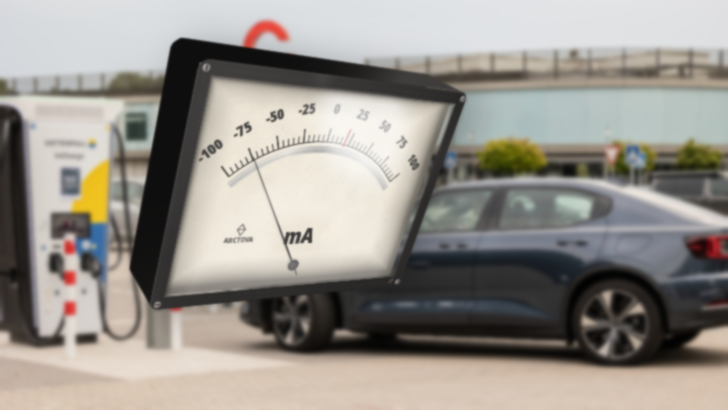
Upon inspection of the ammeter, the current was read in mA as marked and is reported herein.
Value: -75 mA
